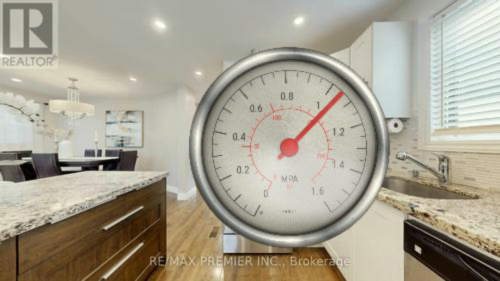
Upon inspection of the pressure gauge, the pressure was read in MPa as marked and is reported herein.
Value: 1.05 MPa
